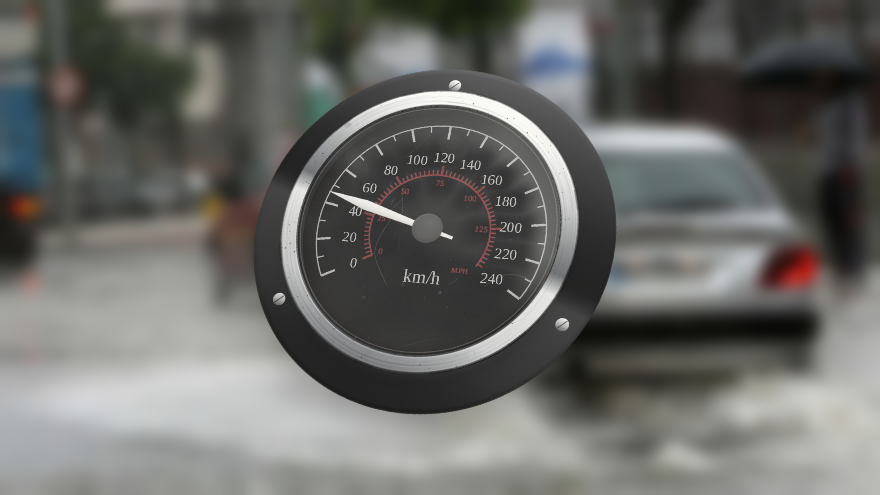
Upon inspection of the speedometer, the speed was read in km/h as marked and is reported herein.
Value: 45 km/h
